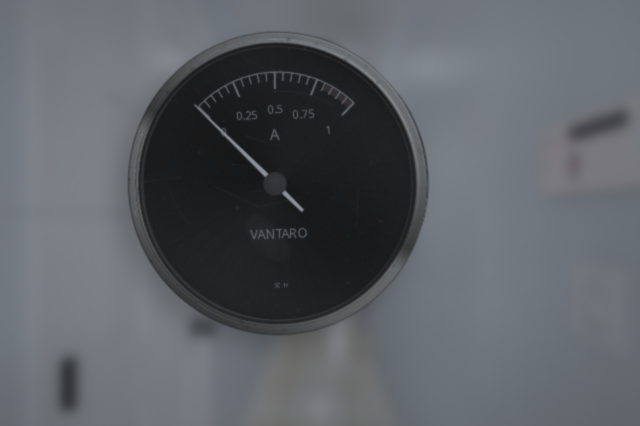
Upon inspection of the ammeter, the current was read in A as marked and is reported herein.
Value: 0 A
